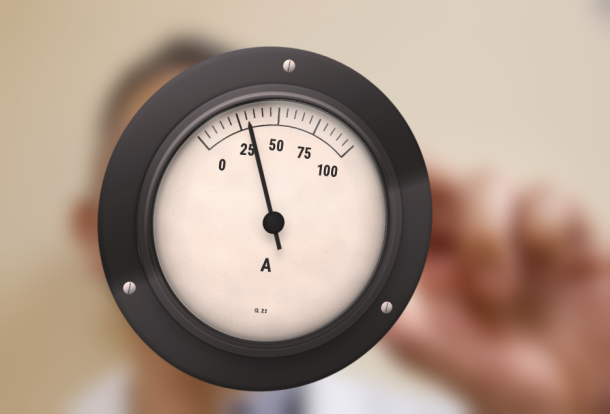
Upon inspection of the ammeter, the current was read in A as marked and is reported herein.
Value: 30 A
